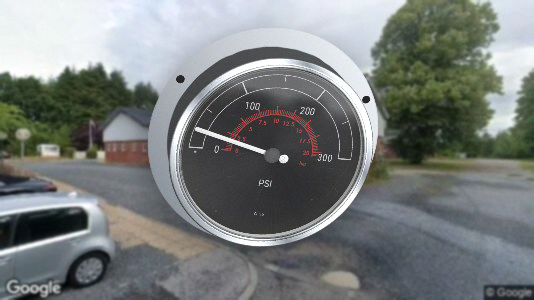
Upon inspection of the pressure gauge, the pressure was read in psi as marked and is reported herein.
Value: 25 psi
